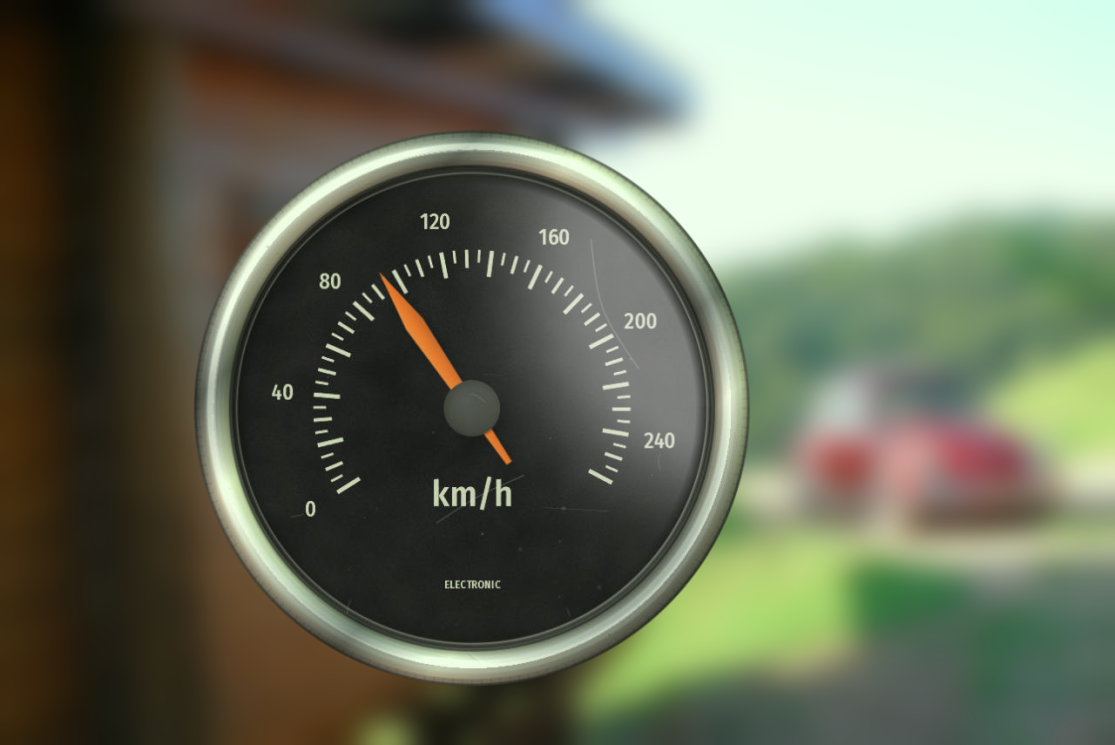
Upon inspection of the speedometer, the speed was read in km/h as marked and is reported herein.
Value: 95 km/h
